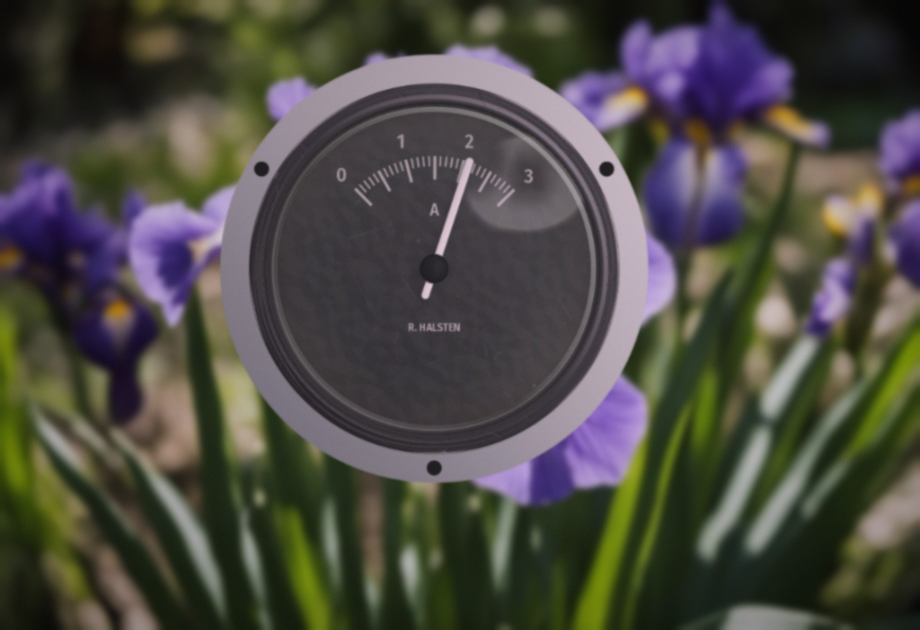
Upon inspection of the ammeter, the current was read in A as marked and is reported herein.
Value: 2.1 A
